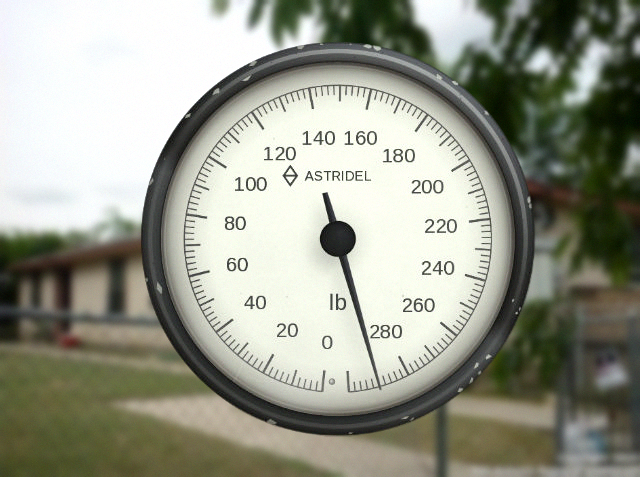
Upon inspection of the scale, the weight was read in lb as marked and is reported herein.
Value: 290 lb
